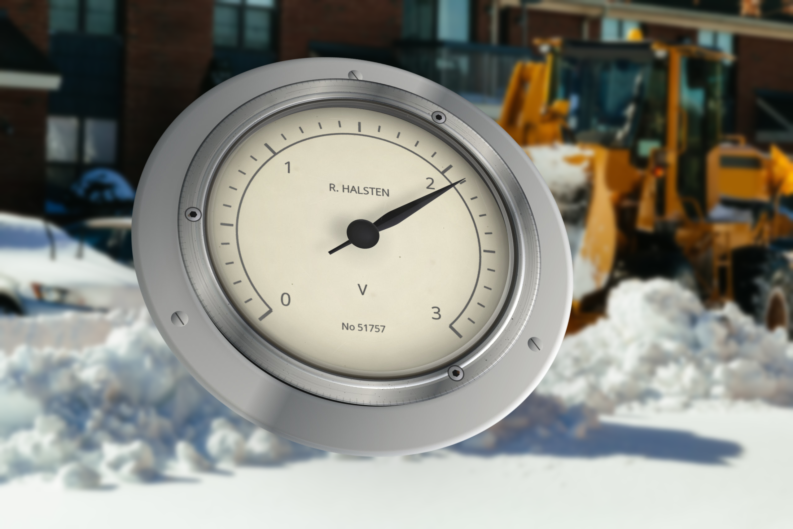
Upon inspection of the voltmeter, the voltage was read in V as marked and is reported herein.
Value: 2.1 V
